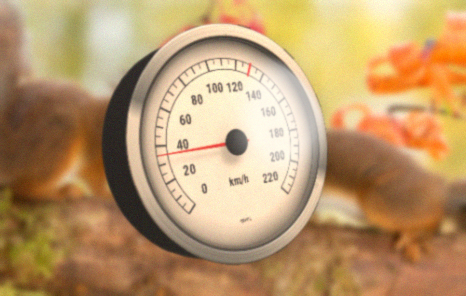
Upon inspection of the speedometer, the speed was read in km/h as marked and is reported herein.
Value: 35 km/h
